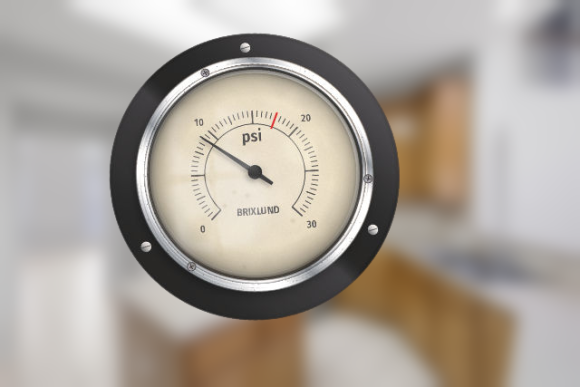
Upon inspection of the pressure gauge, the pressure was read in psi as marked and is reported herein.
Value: 9 psi
